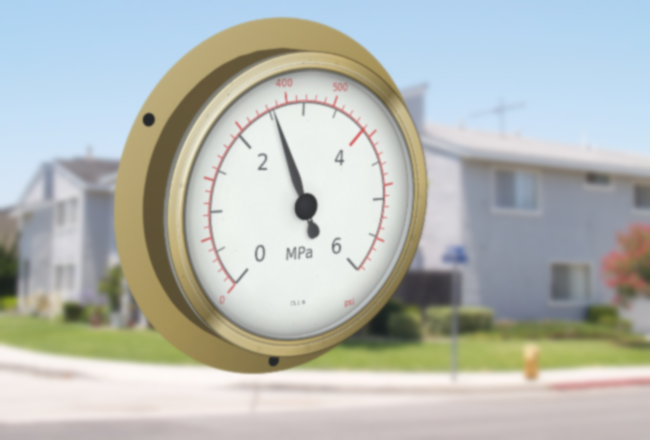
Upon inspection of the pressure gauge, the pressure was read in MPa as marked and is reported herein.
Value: 2.5 MPa
